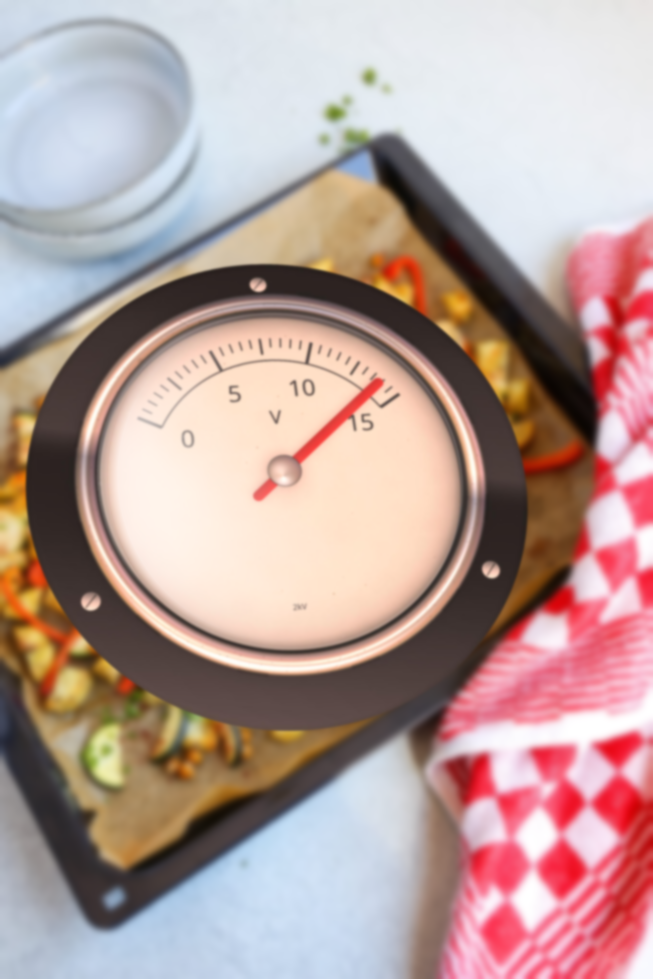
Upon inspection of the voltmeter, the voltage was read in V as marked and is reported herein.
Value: 14 V
